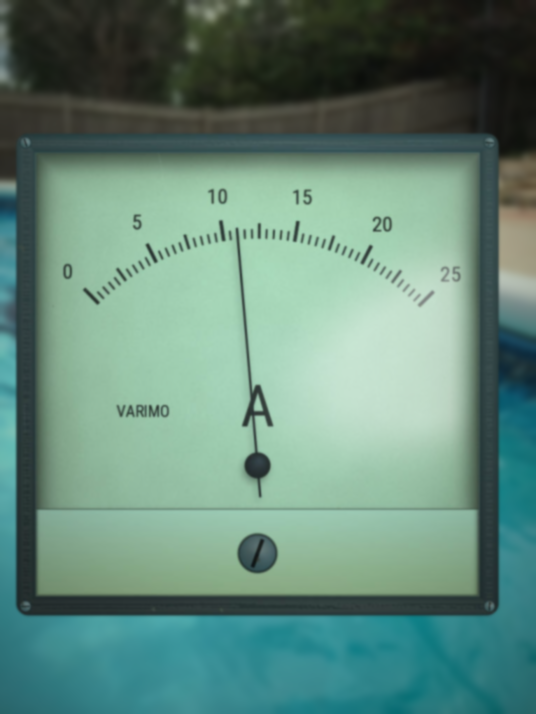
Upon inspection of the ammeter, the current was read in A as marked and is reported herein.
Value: 11 A
